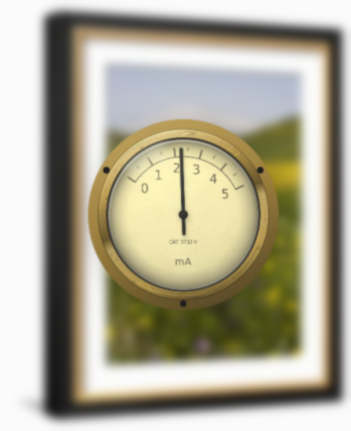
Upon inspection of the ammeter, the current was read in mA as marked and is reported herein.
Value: 2.25 mA
